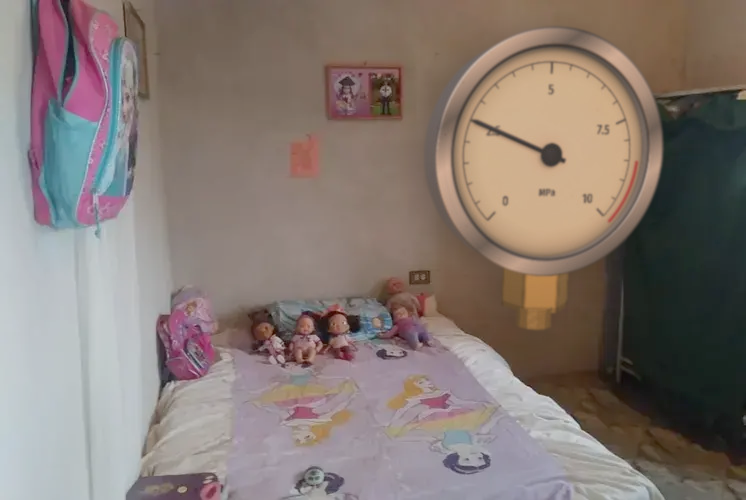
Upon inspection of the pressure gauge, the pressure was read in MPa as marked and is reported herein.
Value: 2.5 MPa
